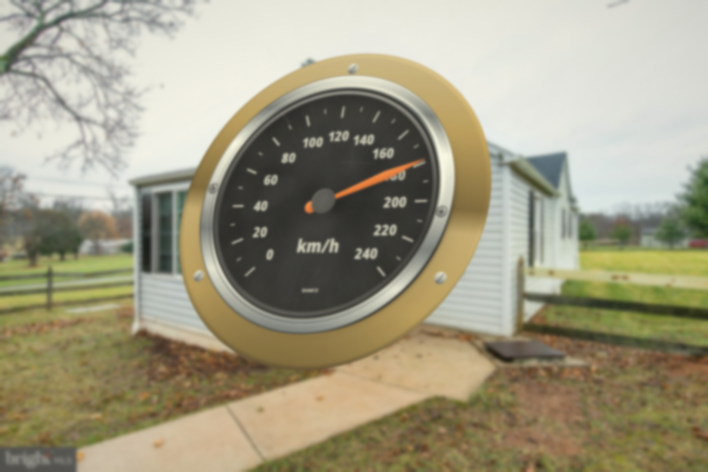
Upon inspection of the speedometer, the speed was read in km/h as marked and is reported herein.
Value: 180 km/h
